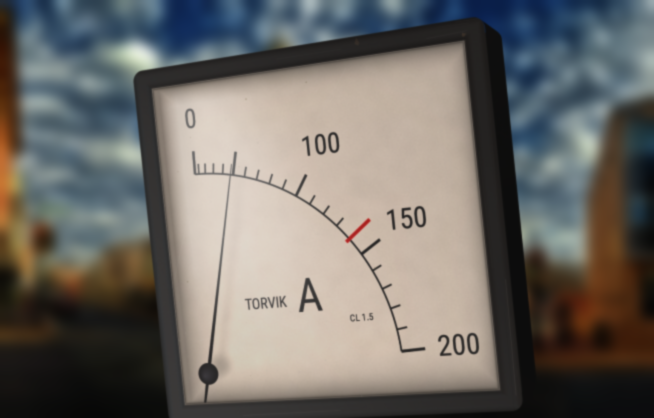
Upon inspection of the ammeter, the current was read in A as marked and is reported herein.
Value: 50 A
